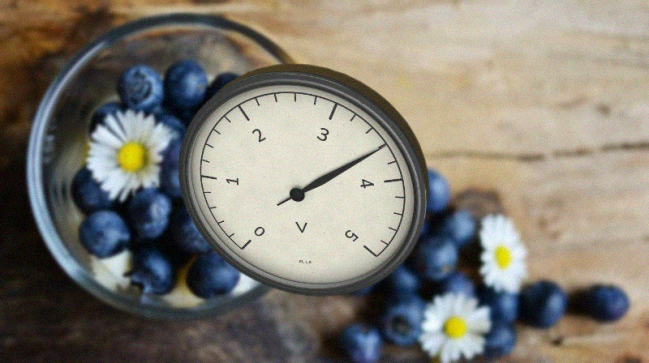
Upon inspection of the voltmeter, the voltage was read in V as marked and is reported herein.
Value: 3.6 V
